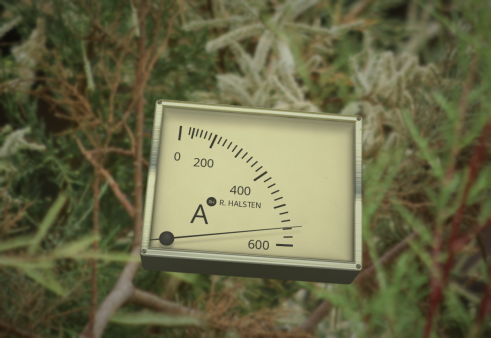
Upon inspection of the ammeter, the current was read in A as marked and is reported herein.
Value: 560 A
